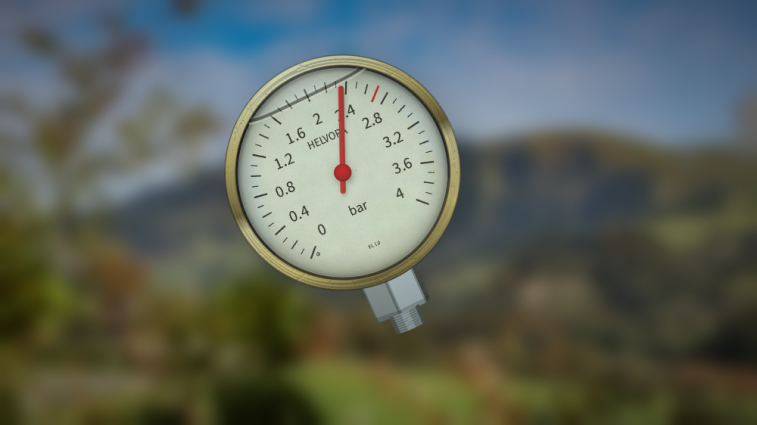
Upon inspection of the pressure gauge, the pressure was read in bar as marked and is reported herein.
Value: 2.35 bar
